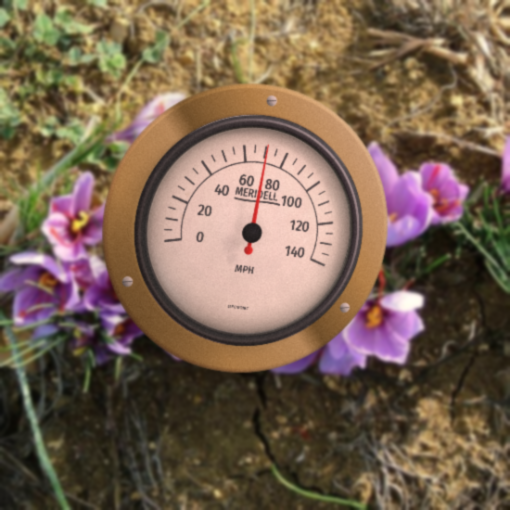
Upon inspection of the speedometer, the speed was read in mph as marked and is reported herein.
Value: 70 mph
